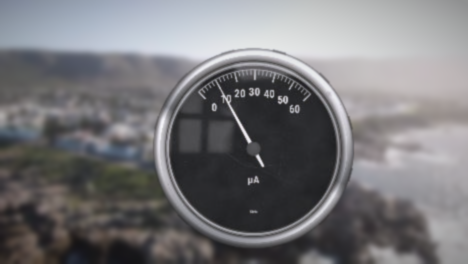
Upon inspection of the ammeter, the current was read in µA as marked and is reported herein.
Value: 10 µA
